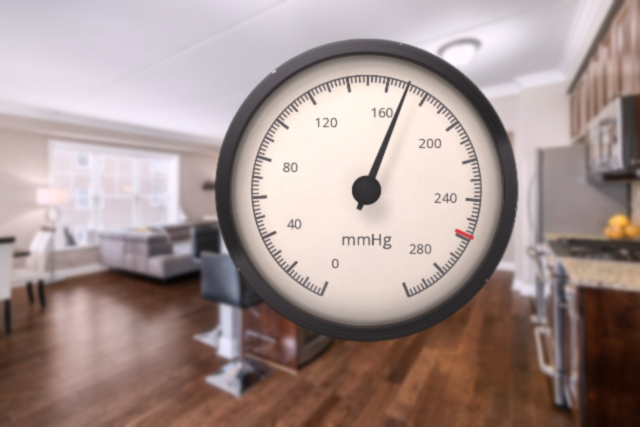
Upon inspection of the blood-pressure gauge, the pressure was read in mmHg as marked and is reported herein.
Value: 170 mmHg
